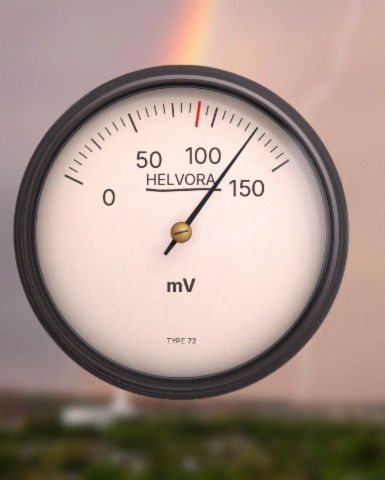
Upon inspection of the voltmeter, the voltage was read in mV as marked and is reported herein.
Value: 125 mV
